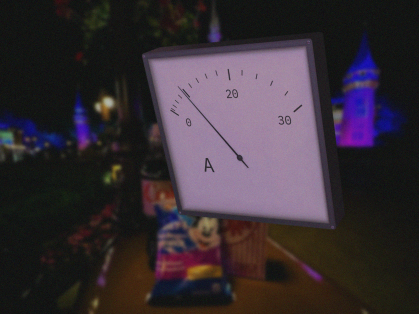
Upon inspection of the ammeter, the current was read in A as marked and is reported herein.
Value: 10 A
